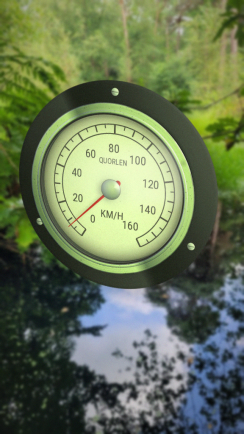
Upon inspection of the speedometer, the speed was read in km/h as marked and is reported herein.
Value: 7.5 km/h
